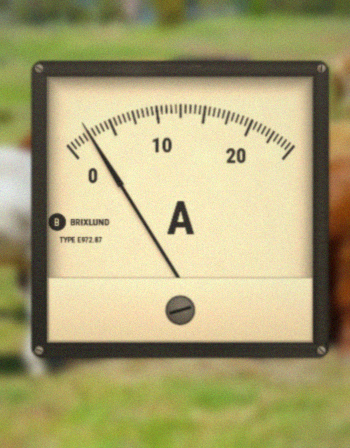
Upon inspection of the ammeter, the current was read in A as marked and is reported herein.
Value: 2.5 A
